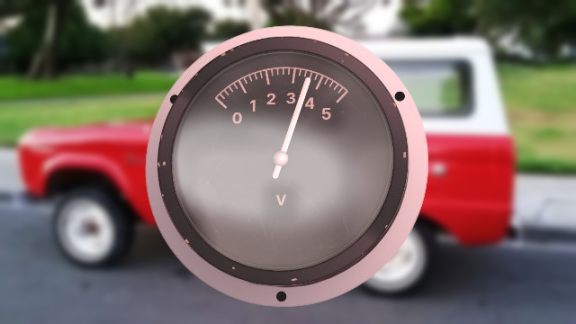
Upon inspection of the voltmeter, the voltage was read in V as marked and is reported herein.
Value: 3.6 V
